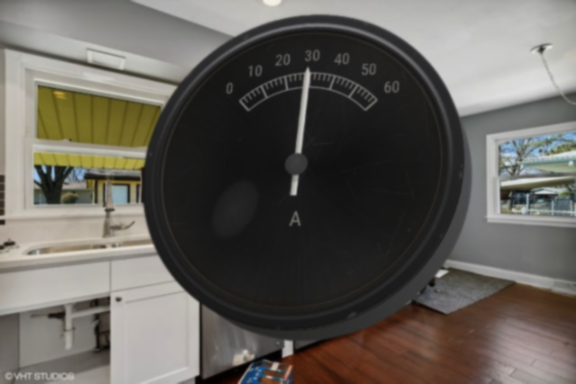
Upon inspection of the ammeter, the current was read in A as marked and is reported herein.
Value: 30 A
